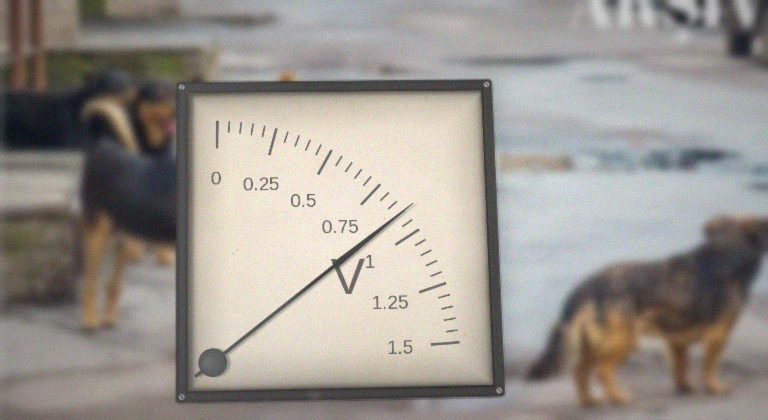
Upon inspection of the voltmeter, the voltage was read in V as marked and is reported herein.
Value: 0.9 V
